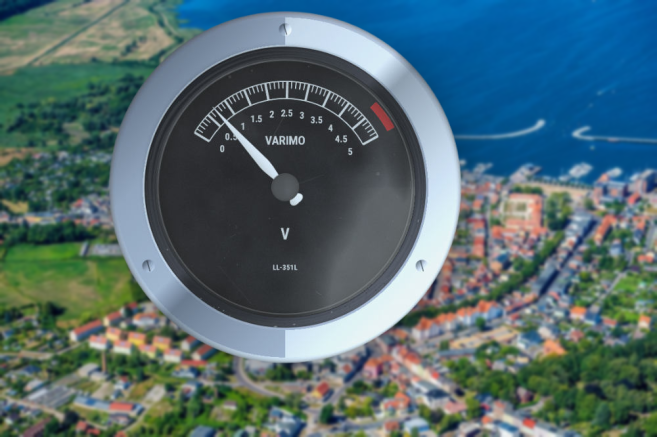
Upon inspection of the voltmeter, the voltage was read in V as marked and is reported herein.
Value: 0.7 V
